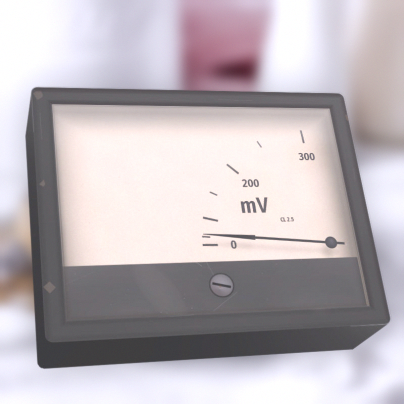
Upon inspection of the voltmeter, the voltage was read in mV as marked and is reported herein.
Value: 50 mV
